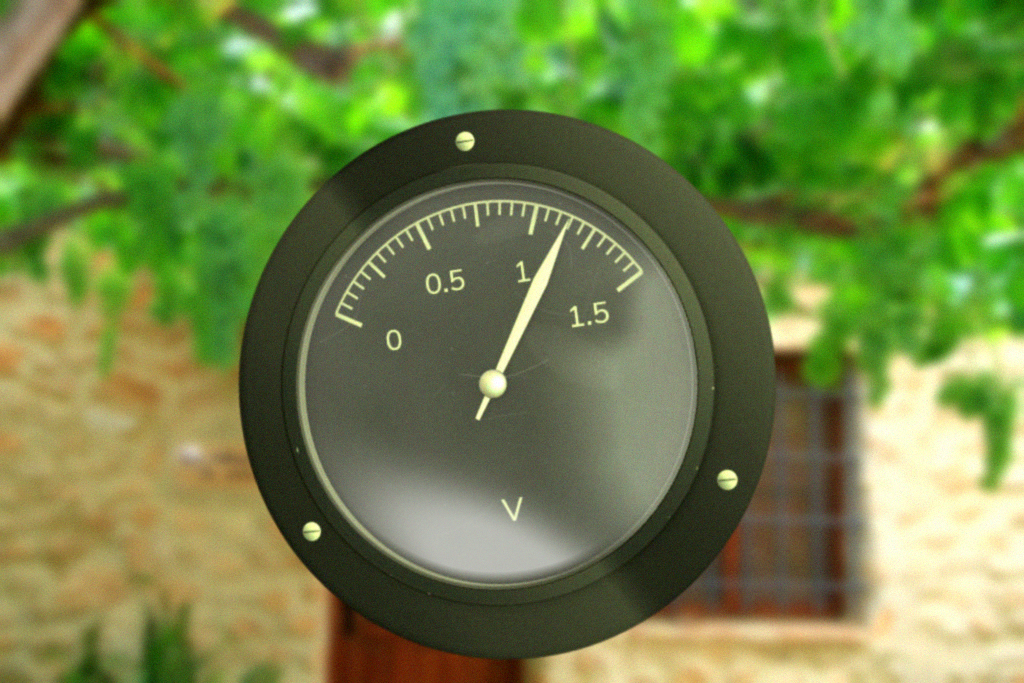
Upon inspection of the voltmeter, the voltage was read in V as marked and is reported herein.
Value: 1.15 V
